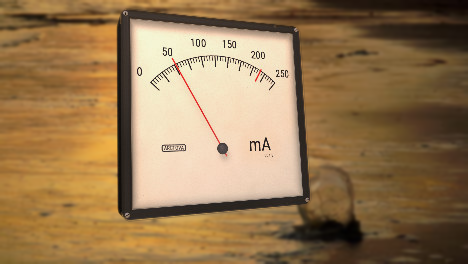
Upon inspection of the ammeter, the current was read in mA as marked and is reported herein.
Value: 50 mA
